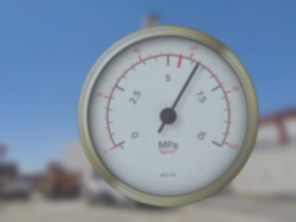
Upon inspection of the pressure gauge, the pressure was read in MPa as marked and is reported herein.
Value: 6.25 MPa
